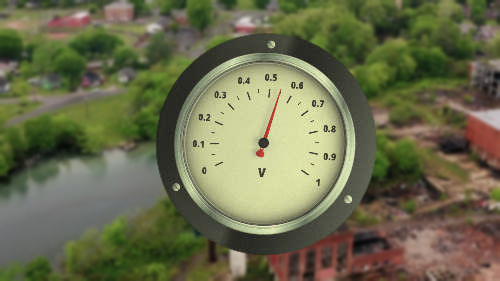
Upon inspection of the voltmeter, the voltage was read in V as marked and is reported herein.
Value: 0.55 V
